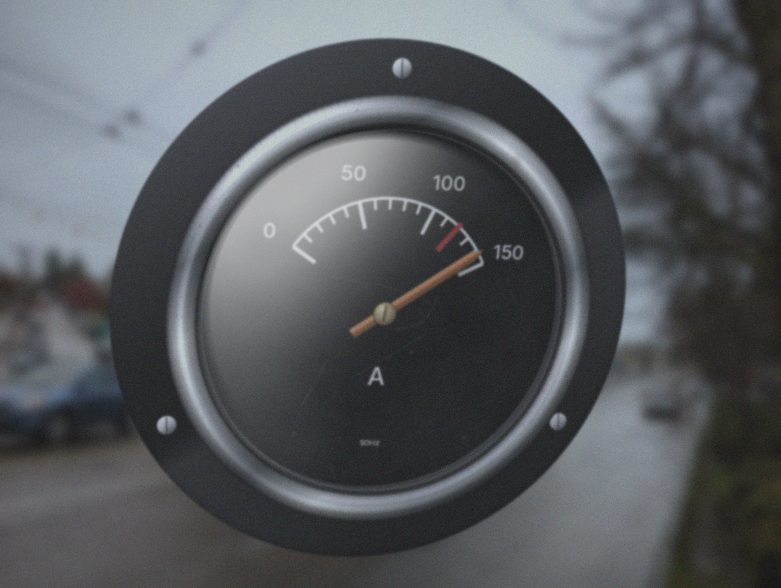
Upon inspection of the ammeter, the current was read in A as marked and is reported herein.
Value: 140 A
